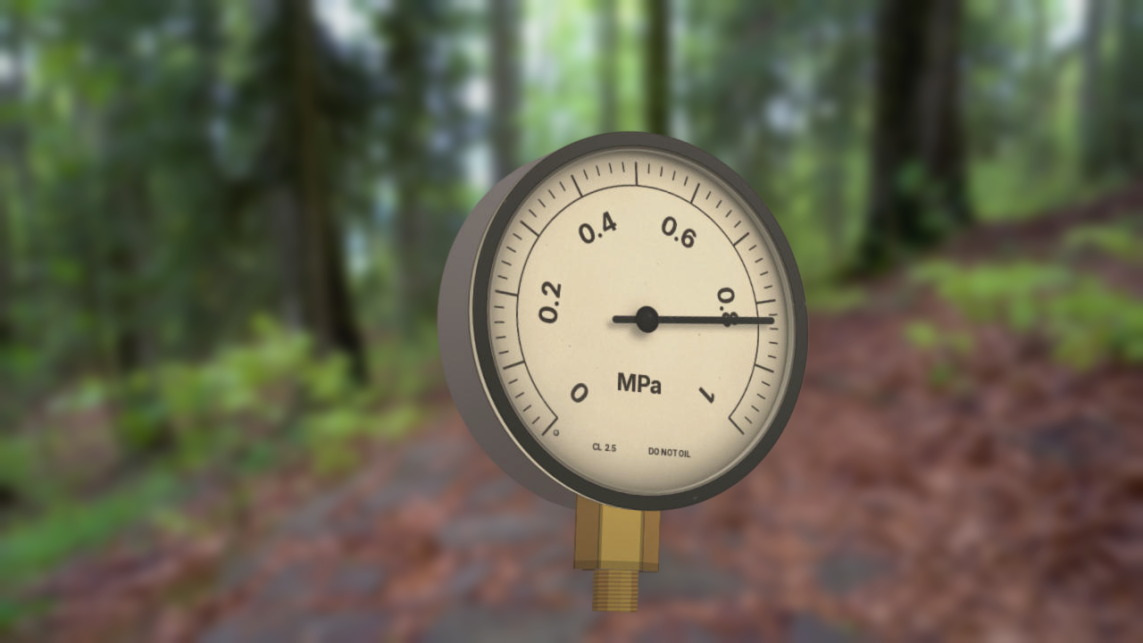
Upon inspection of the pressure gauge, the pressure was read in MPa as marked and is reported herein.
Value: 0.83 MPa
